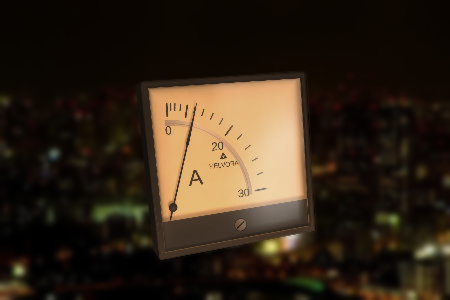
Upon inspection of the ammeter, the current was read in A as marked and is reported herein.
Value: 12 A
